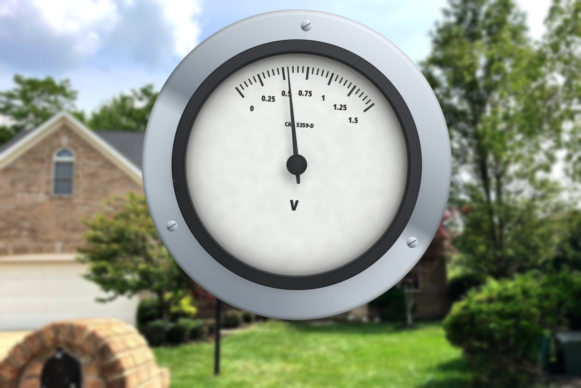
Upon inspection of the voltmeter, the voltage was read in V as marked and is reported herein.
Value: 0.55 V
